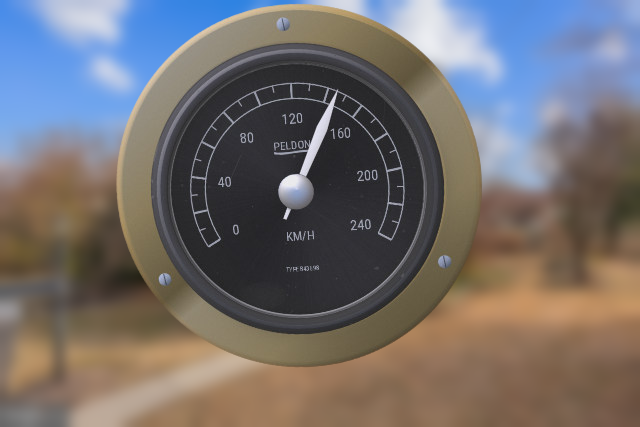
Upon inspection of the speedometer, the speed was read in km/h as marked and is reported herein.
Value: 145 km/h
